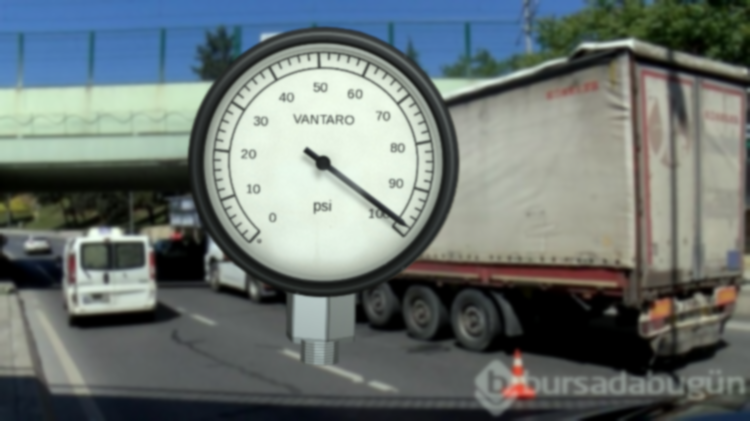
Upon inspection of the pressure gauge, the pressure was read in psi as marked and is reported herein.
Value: 98 psi
